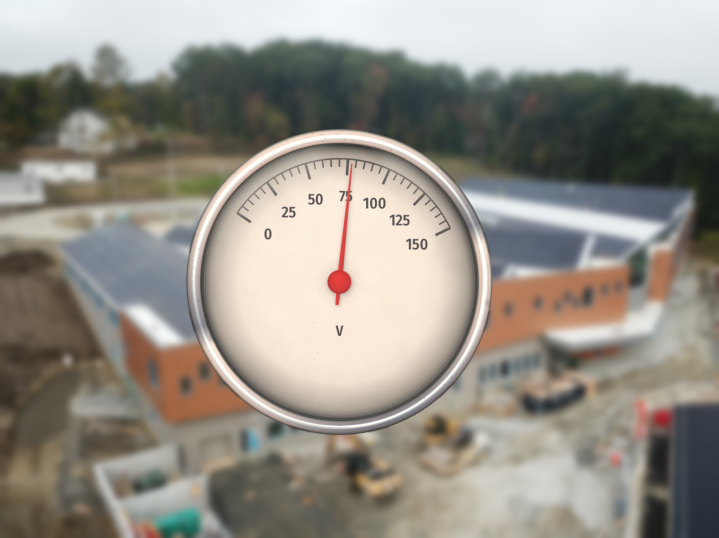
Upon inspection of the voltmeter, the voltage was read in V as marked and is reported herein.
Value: 77.5 V
